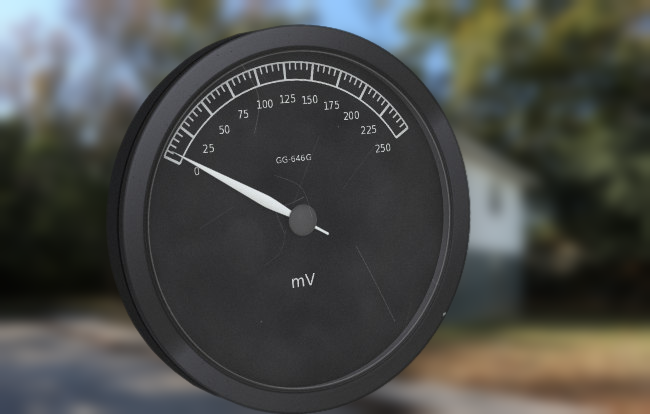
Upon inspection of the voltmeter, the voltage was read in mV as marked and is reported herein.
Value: 5 mV
